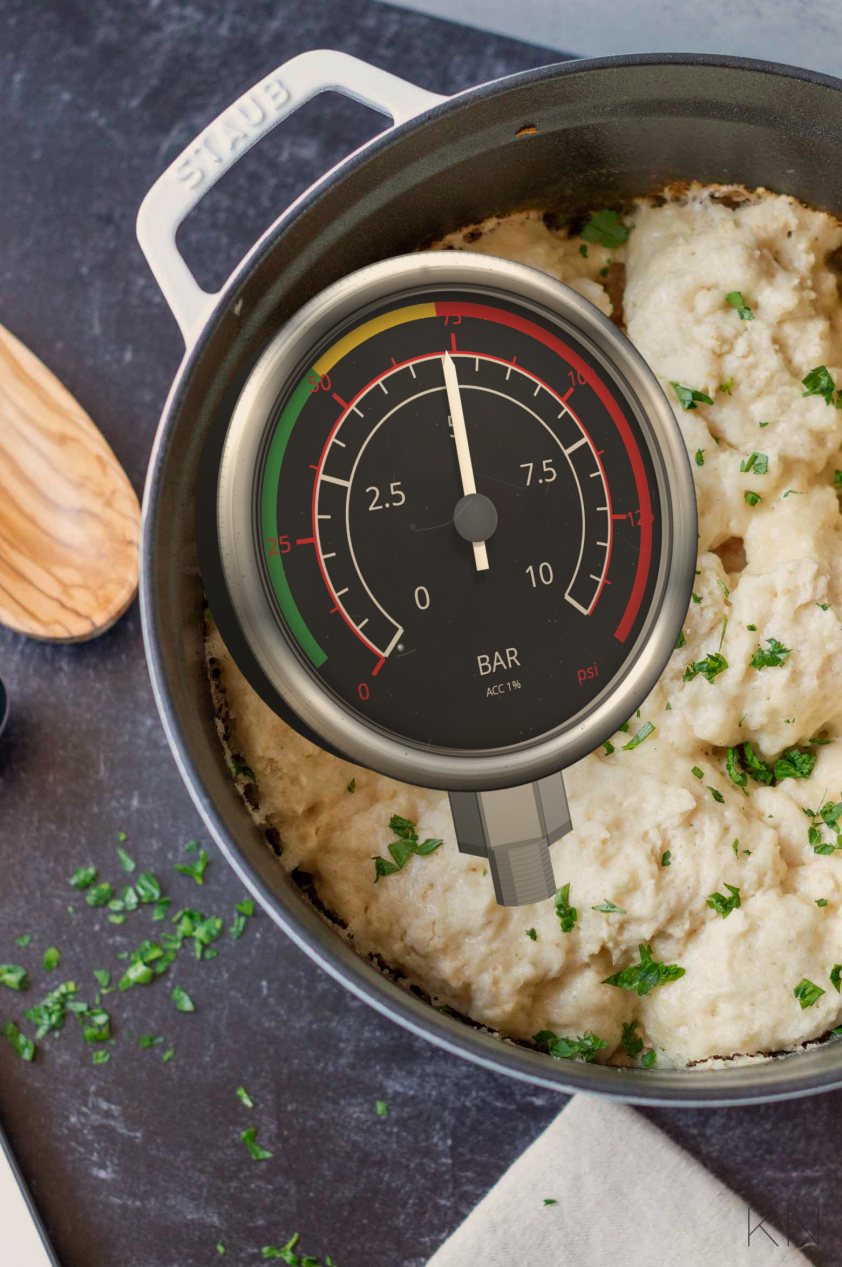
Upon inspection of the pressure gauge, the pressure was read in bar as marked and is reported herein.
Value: 5 bar
